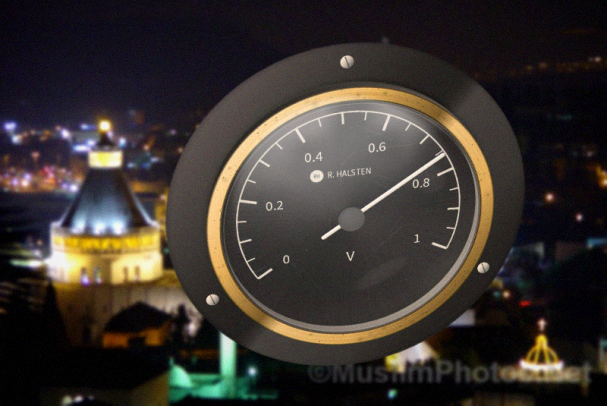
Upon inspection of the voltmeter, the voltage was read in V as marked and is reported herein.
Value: 0.75 V
